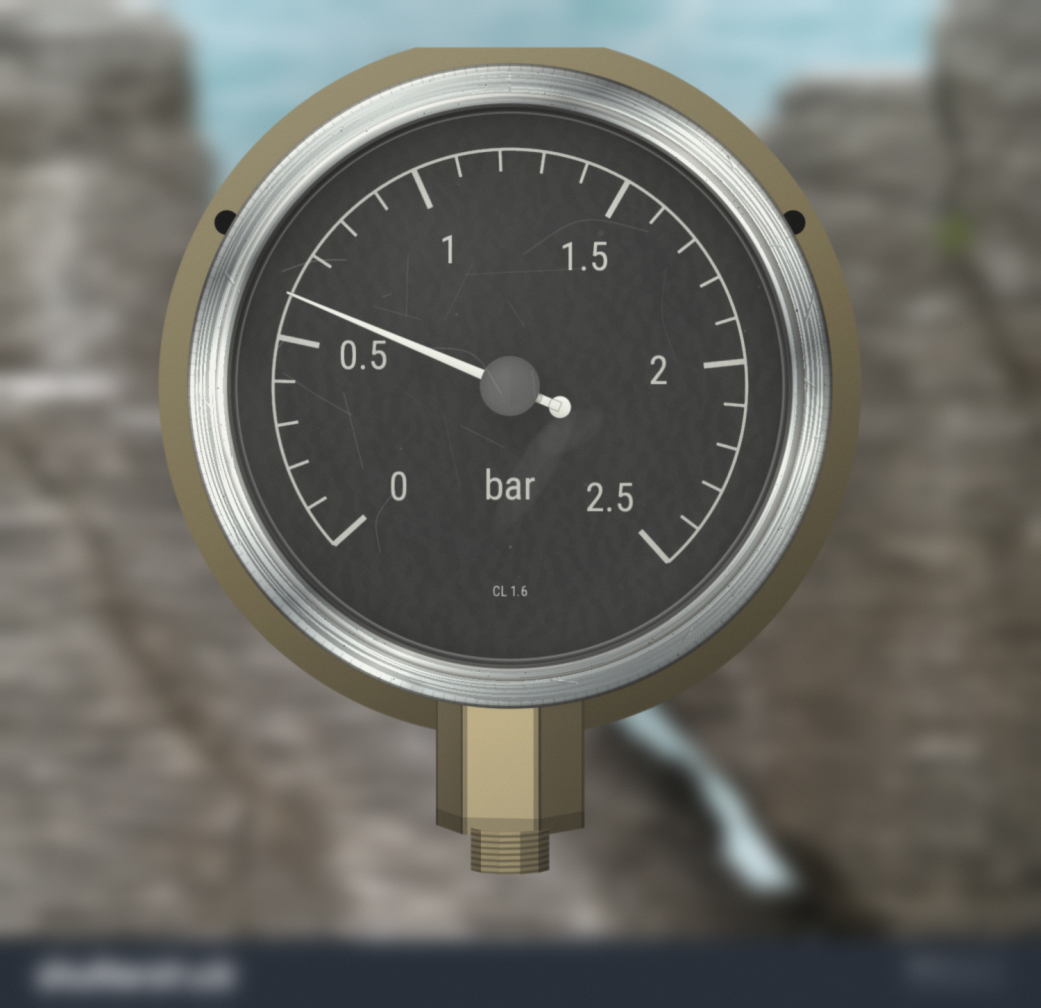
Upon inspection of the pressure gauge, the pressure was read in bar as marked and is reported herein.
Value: 0.6 bar
